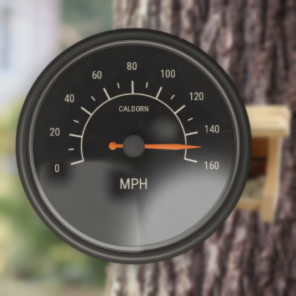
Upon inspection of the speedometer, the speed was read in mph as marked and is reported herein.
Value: 150 mph
